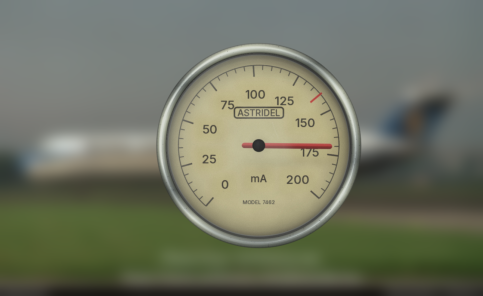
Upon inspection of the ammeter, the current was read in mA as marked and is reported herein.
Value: 170 mA
